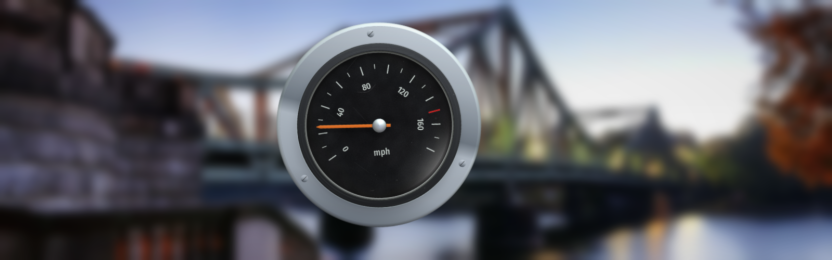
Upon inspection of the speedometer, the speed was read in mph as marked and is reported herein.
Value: 25 mph
